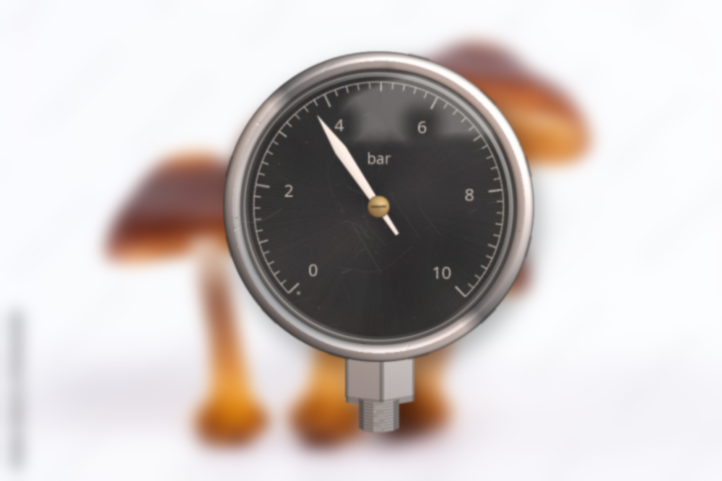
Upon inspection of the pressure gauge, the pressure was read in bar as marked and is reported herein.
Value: 3.7 bar
